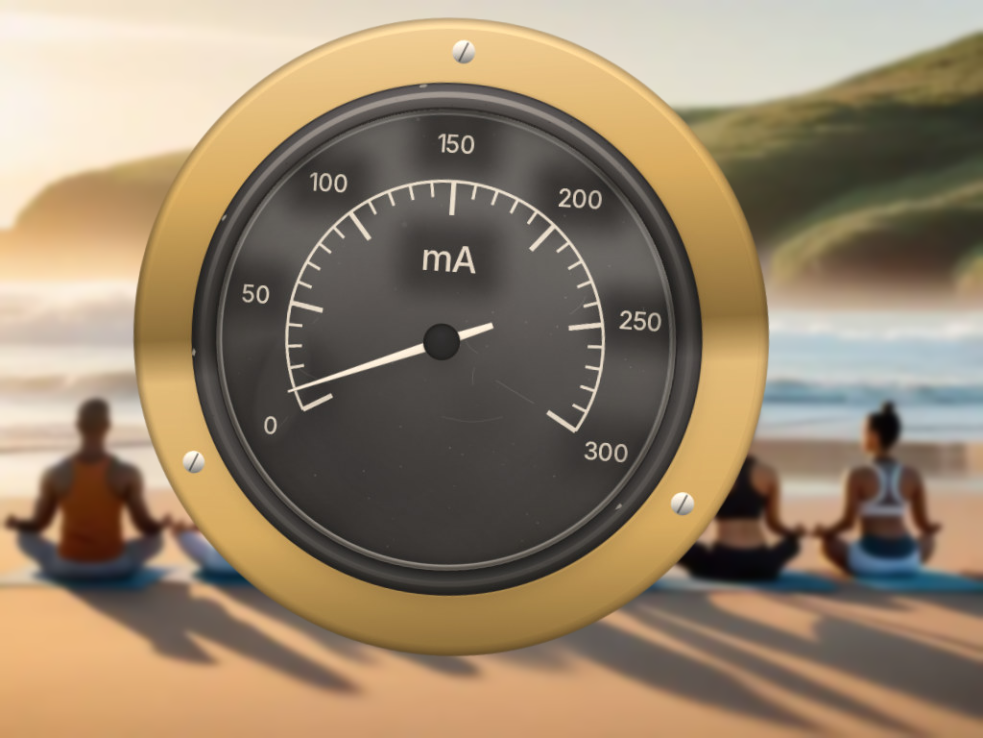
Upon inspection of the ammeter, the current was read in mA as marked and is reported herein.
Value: 10 mA
